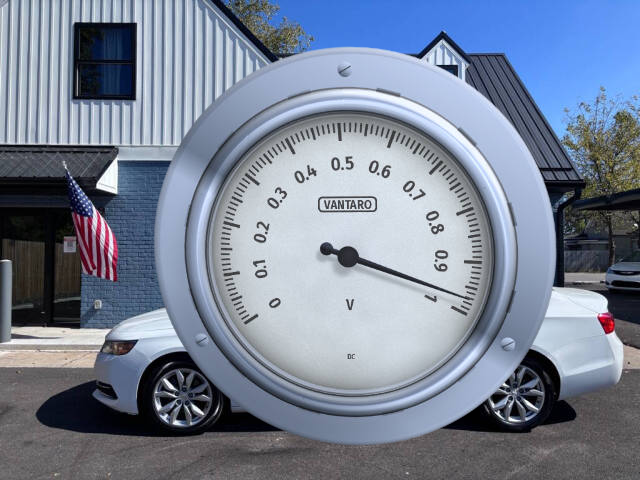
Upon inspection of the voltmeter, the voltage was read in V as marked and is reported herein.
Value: 0.97 V
